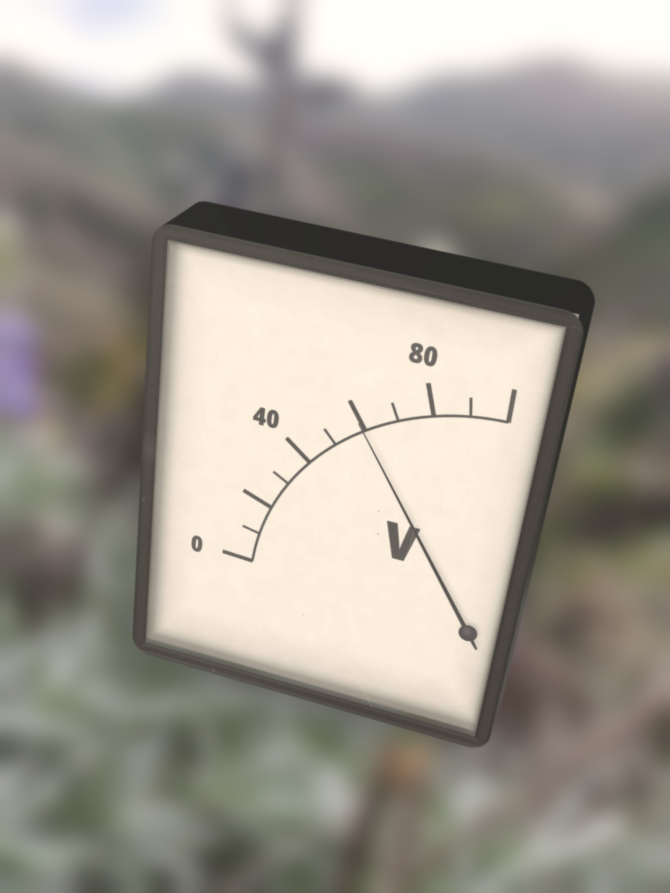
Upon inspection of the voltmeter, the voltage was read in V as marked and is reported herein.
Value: 60 V
